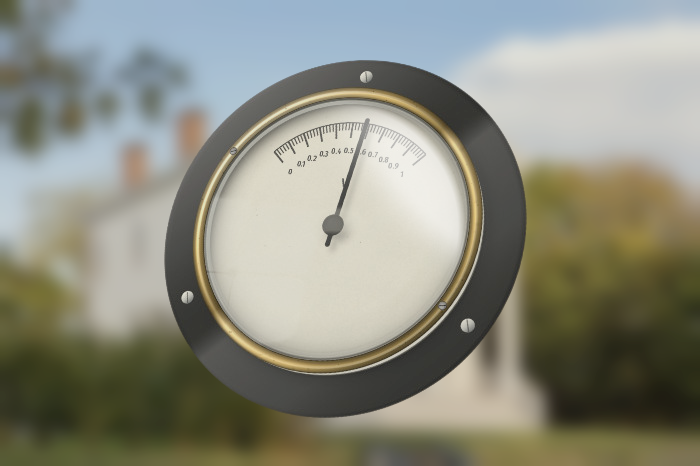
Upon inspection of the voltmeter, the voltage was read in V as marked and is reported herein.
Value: 0.6 V
